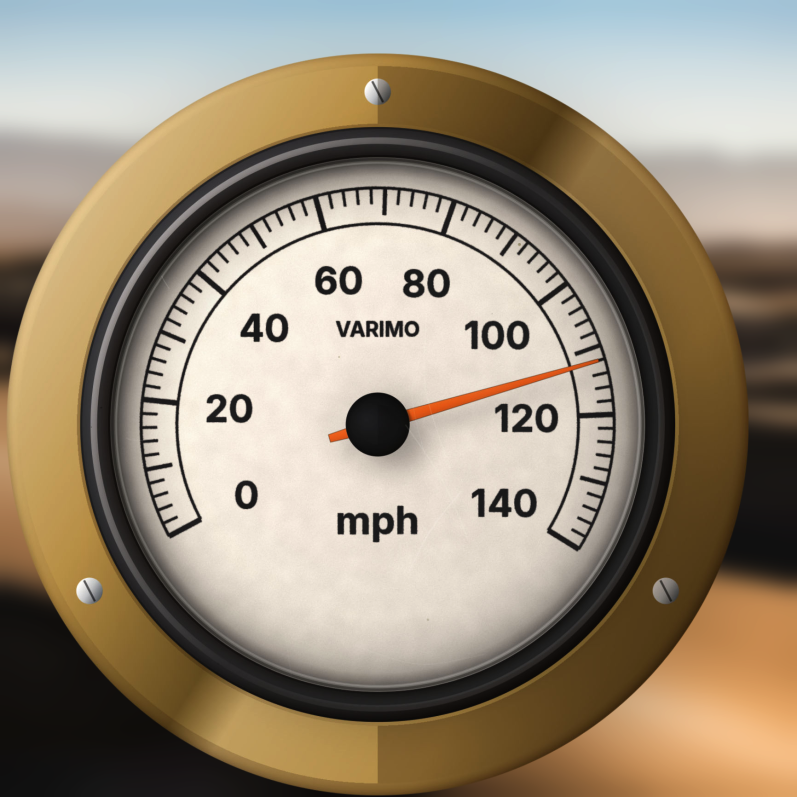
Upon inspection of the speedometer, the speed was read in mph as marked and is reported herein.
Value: 112 mph
